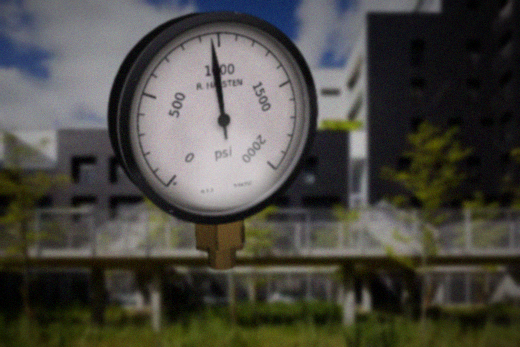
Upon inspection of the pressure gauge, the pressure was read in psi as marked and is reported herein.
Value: 950 psi
